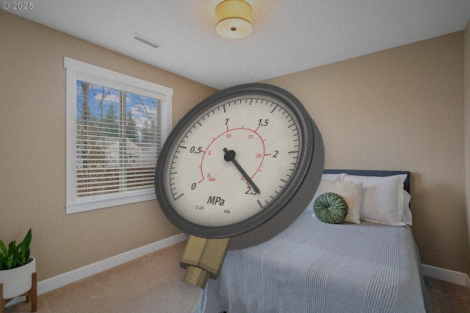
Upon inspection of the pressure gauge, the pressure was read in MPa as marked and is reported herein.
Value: 2.45 MPa
